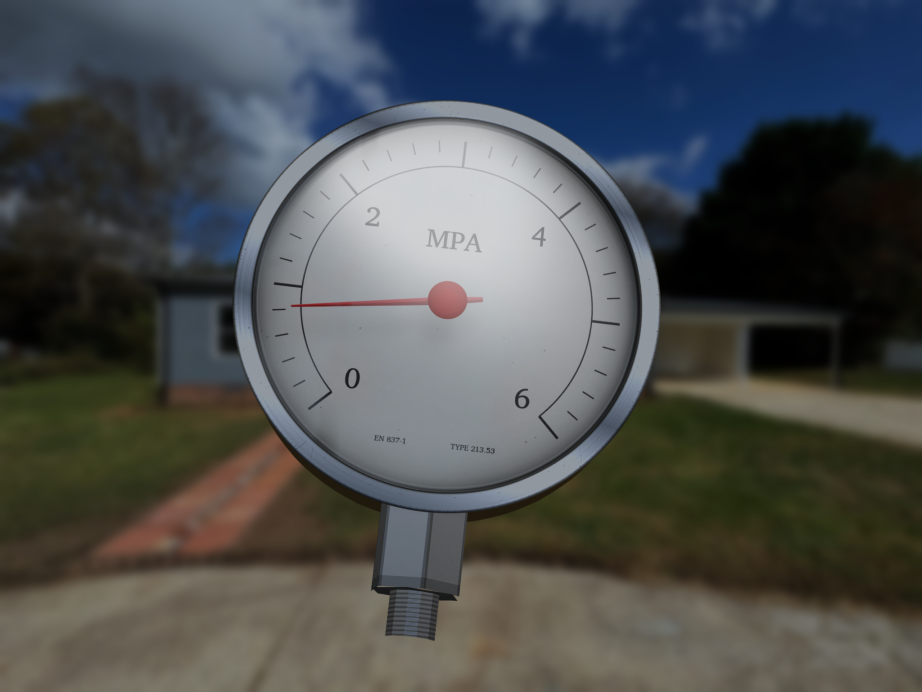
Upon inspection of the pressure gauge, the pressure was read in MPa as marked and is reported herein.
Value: 0.8 MPa
